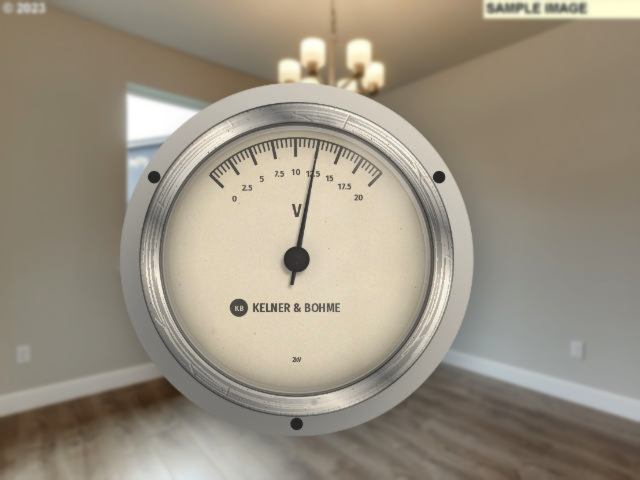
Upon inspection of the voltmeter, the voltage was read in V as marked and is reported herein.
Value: 12.5 V
